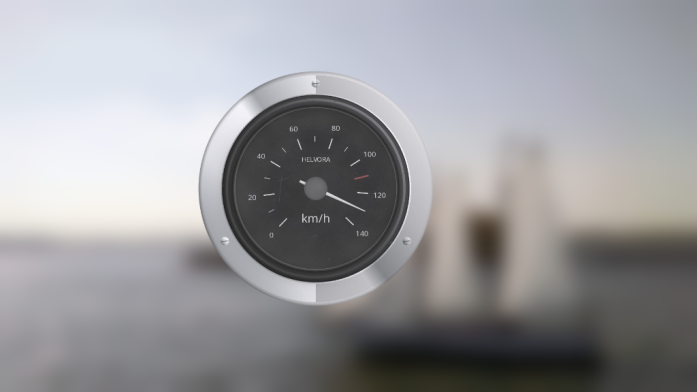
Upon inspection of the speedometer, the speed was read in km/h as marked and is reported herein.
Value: 130 km/h
